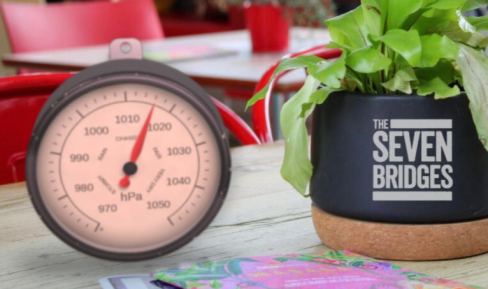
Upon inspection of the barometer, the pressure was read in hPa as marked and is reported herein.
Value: 1016 hPa
